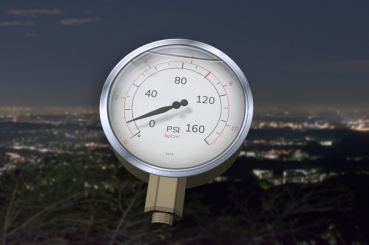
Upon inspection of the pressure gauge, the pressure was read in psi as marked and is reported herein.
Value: 10 psi
